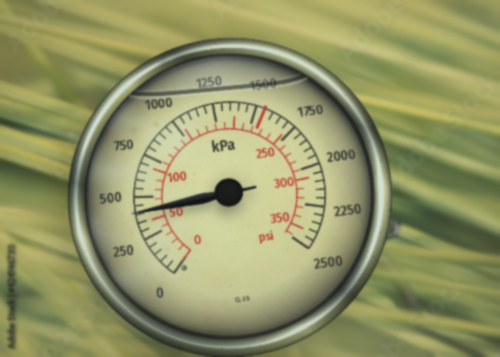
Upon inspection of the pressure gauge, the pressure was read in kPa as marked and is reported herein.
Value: 400 kPa
